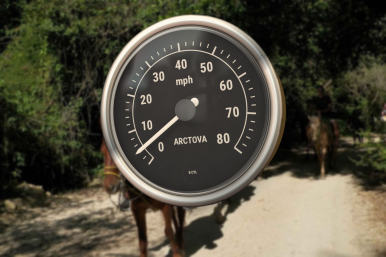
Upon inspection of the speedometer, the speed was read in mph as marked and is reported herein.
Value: 4 mph
